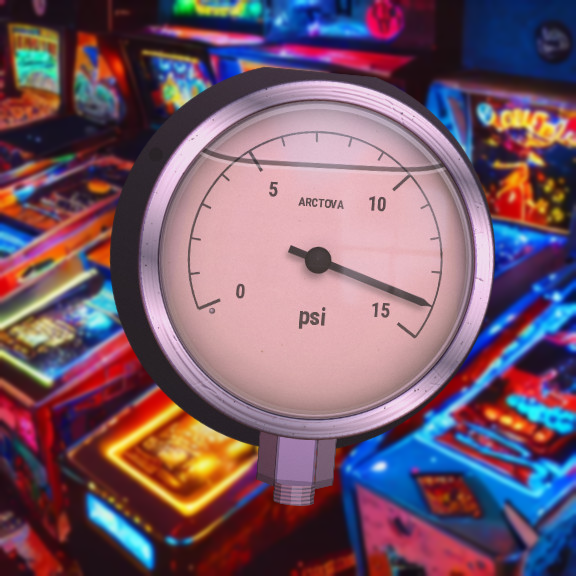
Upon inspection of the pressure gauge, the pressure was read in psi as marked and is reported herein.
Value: 14 psi
